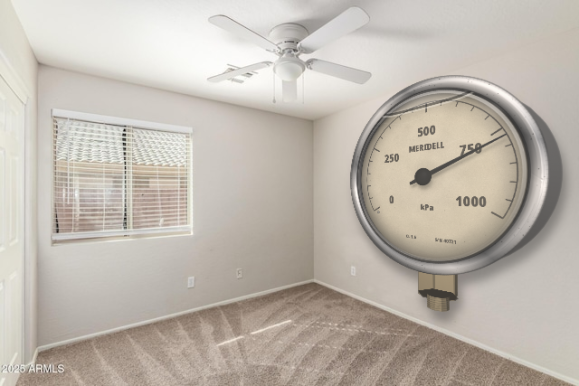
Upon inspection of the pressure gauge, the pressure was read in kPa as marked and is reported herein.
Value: 775 kPa
